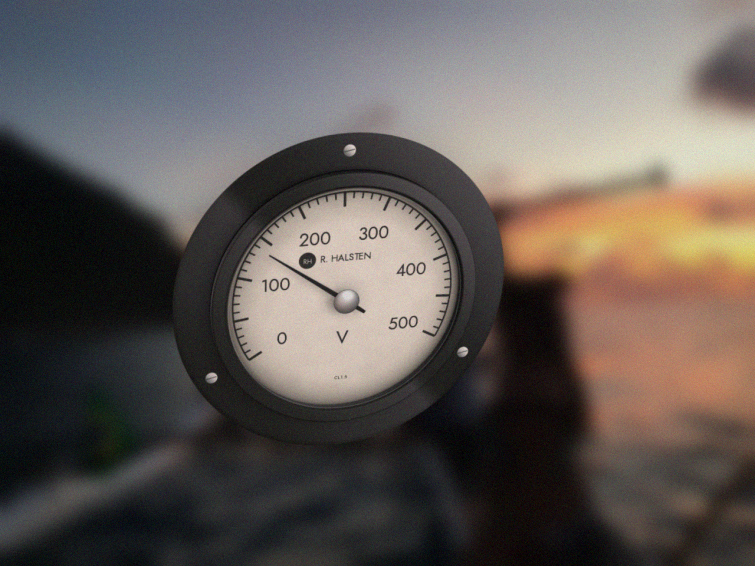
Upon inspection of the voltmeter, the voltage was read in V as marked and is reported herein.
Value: 140 V
